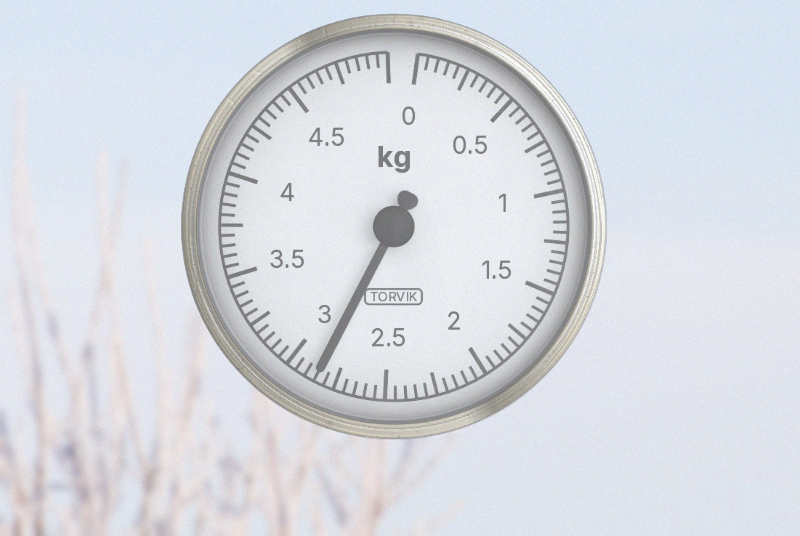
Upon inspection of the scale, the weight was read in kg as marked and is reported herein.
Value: 2.85 kg
